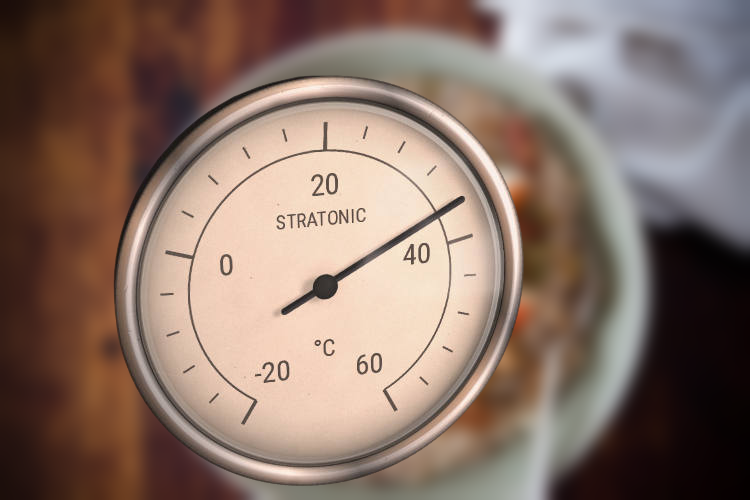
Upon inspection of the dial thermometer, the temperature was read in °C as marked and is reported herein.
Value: 36 °C
